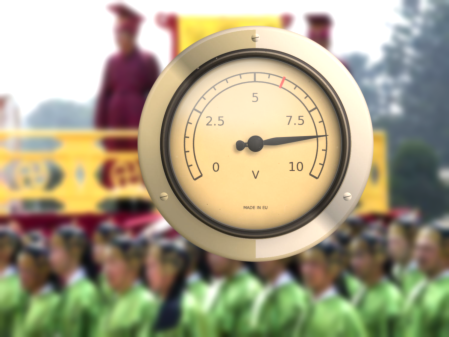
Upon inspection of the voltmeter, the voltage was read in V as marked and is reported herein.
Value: 8.5 V
